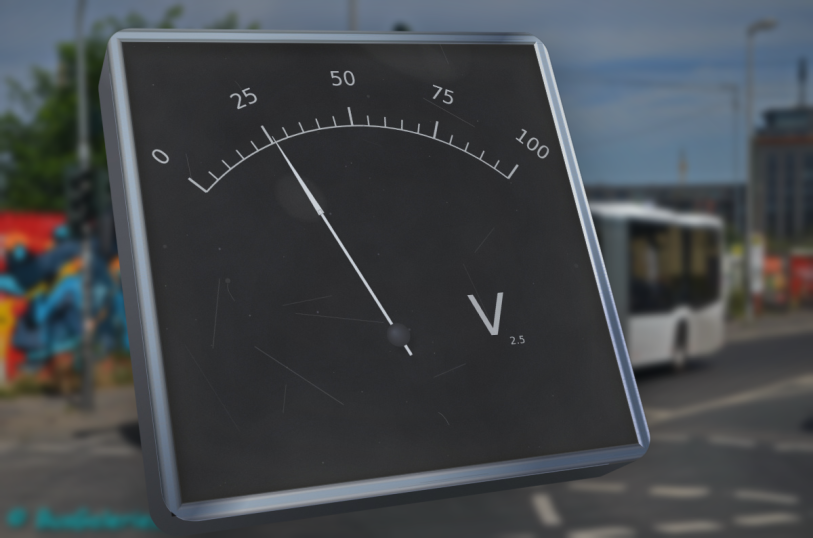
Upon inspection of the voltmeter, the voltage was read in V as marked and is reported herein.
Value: 25 V
